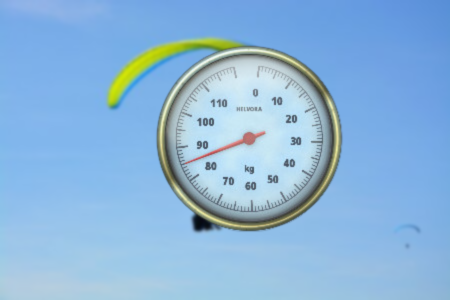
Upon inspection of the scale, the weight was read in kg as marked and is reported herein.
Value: 85 kg
